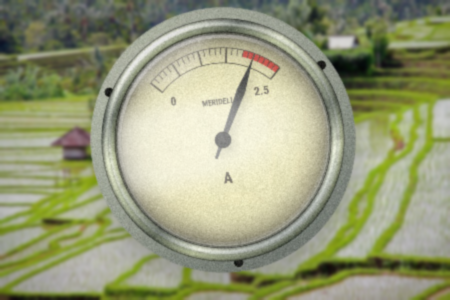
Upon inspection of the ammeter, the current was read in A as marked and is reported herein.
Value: 2 A
